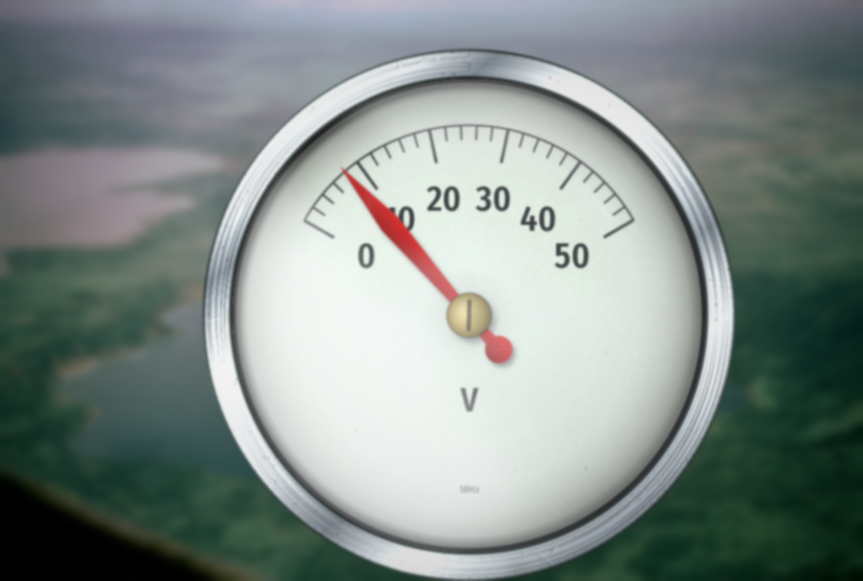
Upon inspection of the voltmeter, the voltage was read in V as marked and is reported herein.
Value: 8 V
